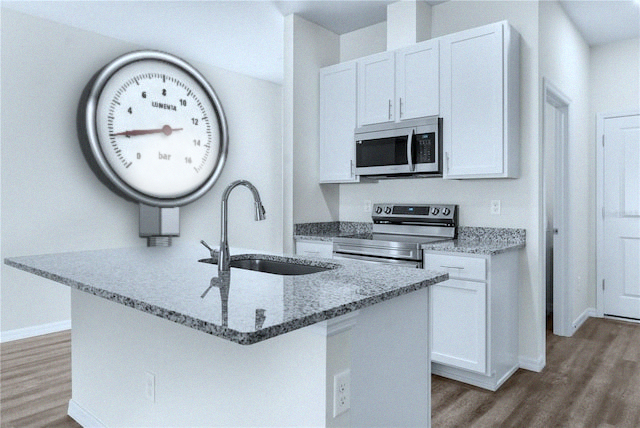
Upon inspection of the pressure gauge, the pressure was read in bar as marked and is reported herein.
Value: 2 bar
